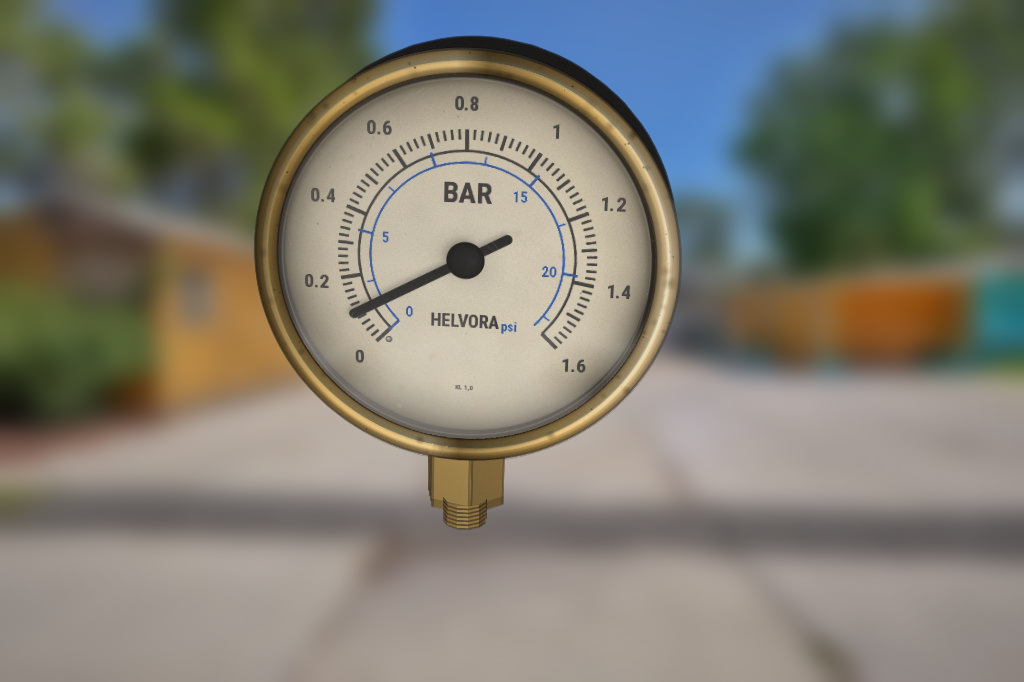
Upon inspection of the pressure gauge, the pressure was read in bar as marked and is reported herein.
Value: 0.1 bar
